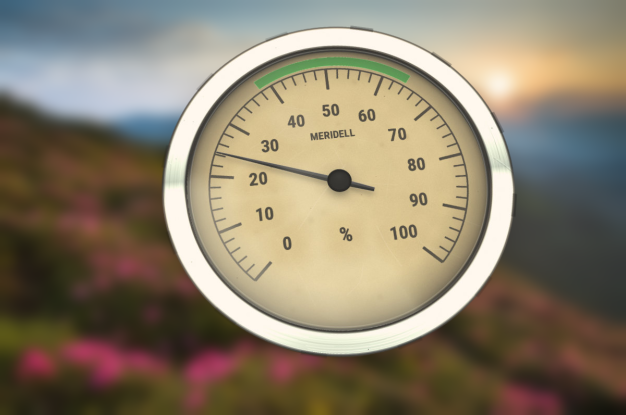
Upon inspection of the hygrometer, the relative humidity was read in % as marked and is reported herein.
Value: 24 %
